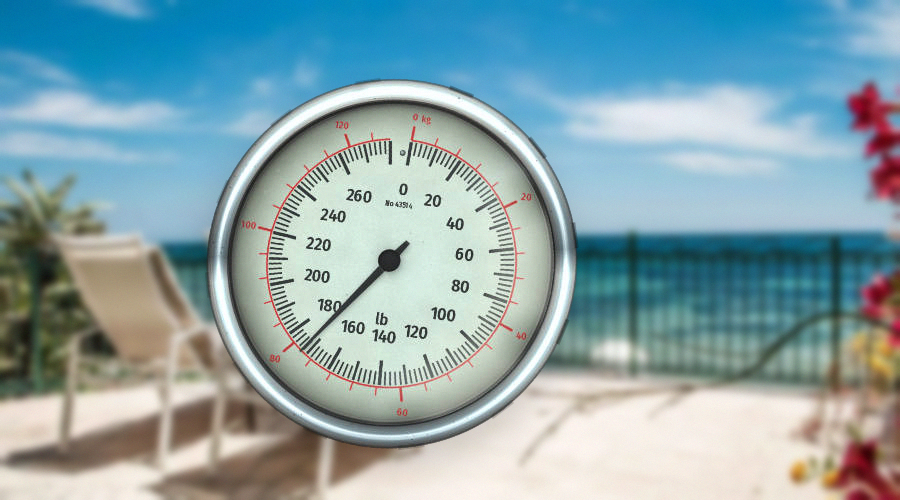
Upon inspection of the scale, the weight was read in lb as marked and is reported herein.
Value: 172 lb
